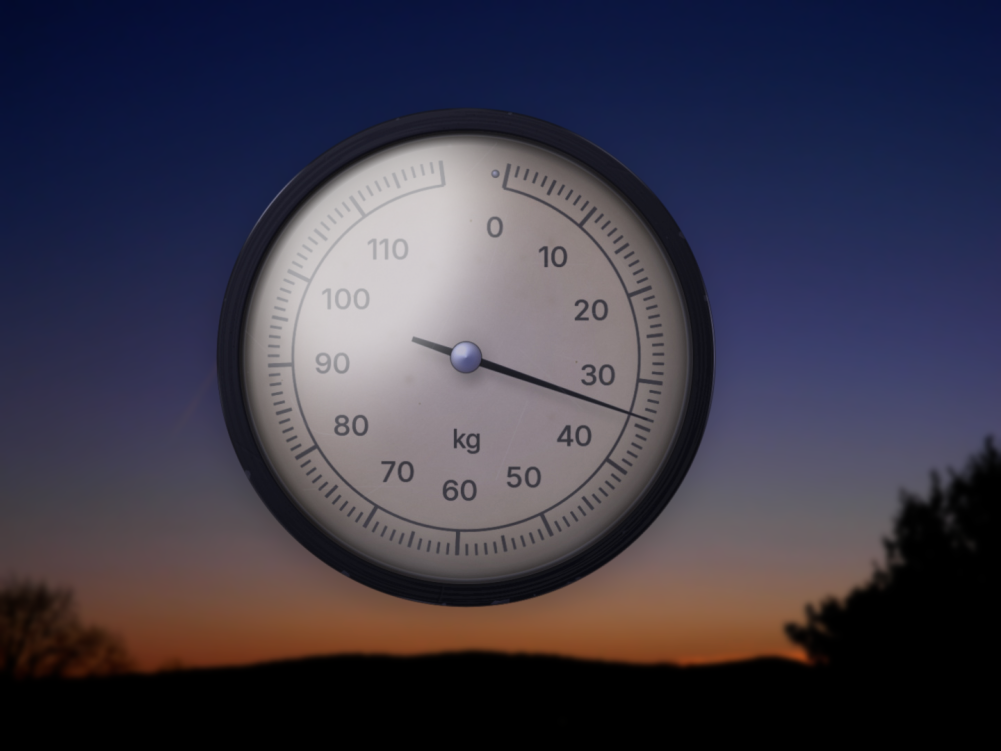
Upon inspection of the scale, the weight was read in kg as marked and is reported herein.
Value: 34 kg
